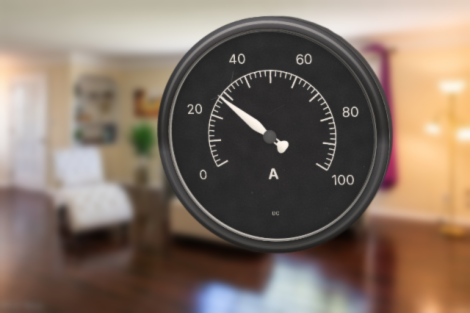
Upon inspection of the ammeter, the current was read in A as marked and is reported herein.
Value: 28 A
